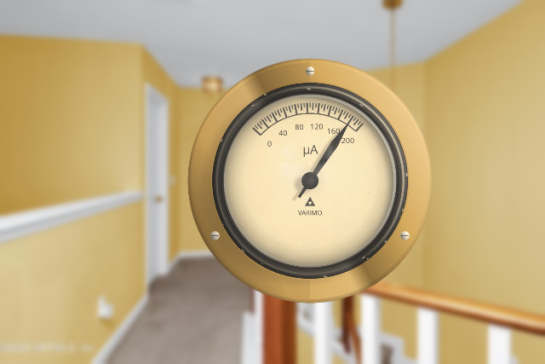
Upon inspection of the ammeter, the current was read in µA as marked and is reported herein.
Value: 180 µA
